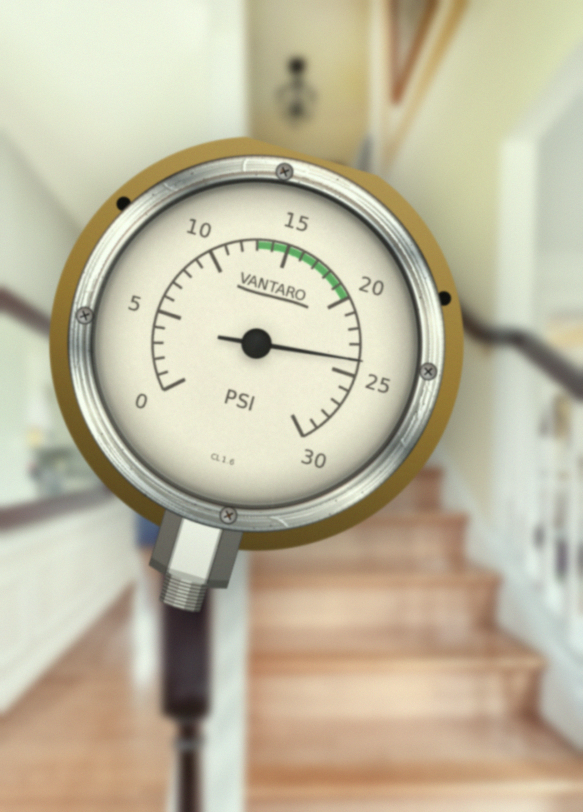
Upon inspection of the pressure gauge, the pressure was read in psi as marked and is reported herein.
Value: 24 psi
